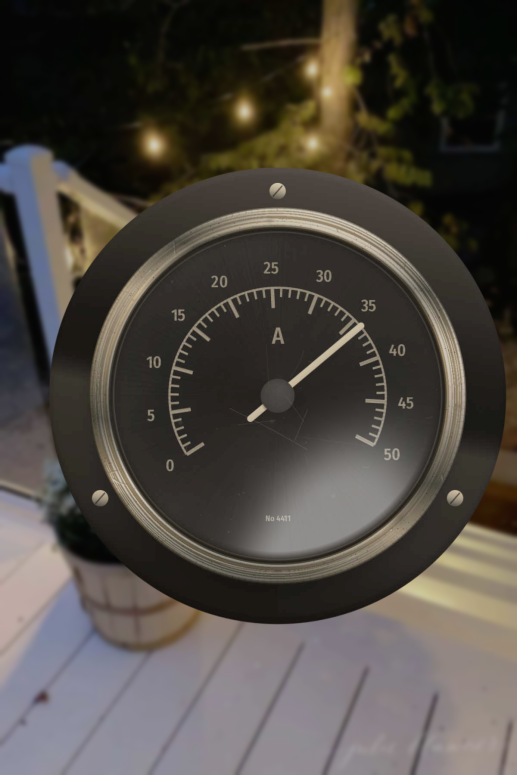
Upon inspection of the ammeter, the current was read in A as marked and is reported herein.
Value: 36 A
